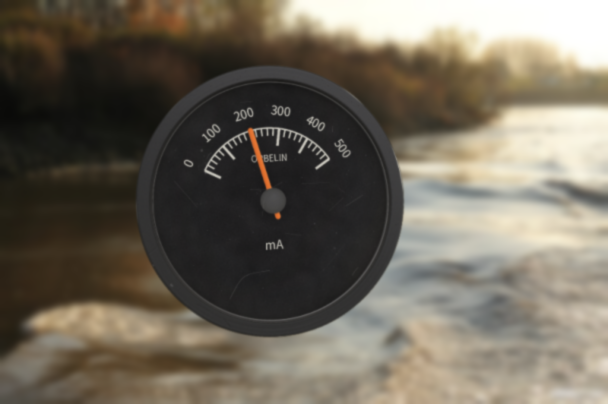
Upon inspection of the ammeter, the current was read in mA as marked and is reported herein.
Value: 200 mA
